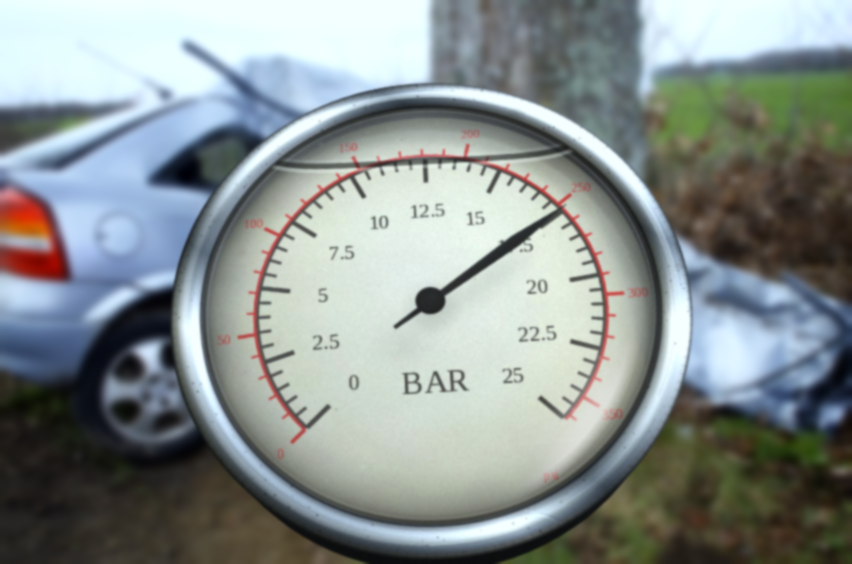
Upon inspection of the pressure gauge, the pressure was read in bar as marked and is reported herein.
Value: 17.5 bar
